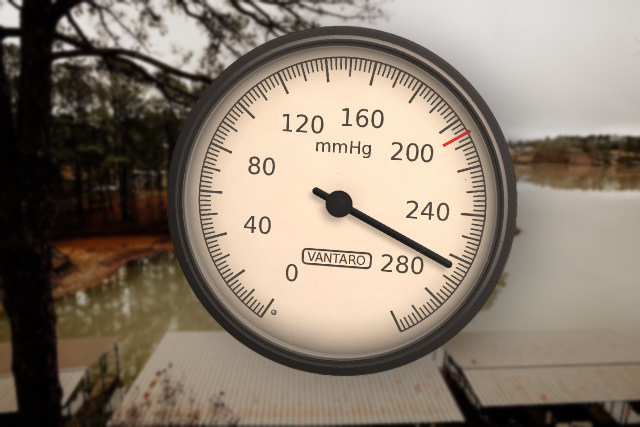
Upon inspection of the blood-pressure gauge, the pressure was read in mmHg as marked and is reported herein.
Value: 264 mmHg
